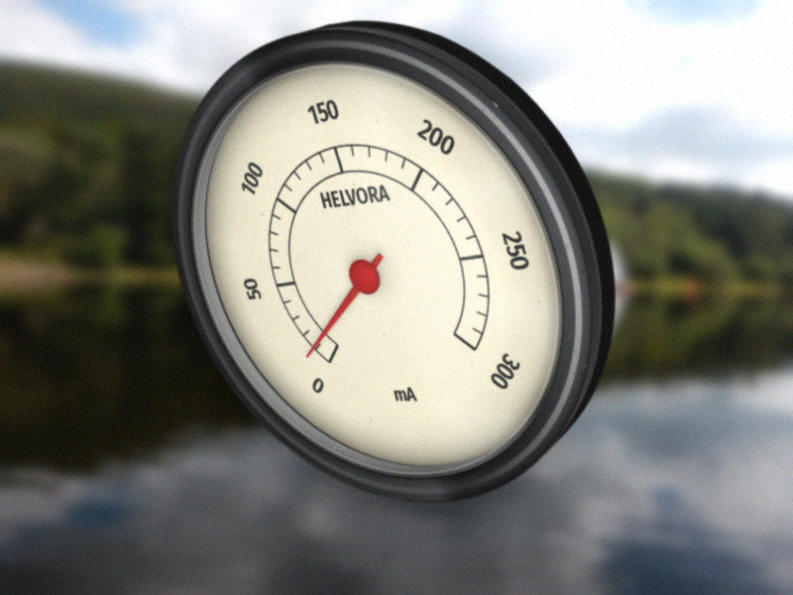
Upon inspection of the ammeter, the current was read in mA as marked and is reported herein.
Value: 10 mA
